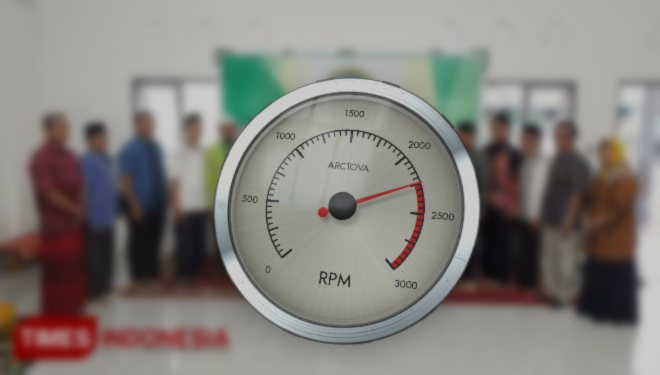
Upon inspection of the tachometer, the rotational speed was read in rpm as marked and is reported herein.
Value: 2250 rpm
